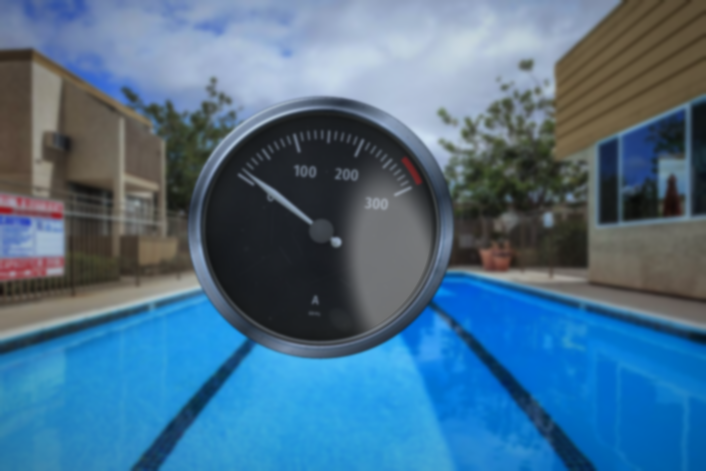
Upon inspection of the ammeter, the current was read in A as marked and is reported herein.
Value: 10 A
